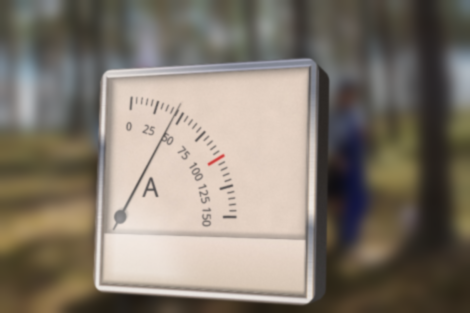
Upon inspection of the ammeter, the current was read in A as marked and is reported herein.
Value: 45 A
